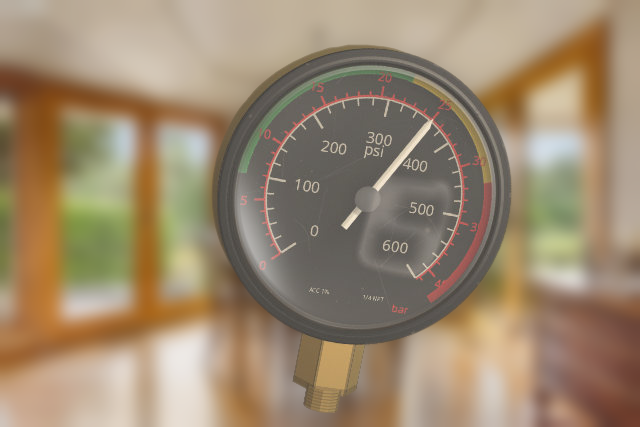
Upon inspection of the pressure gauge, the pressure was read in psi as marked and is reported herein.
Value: 360 psi
